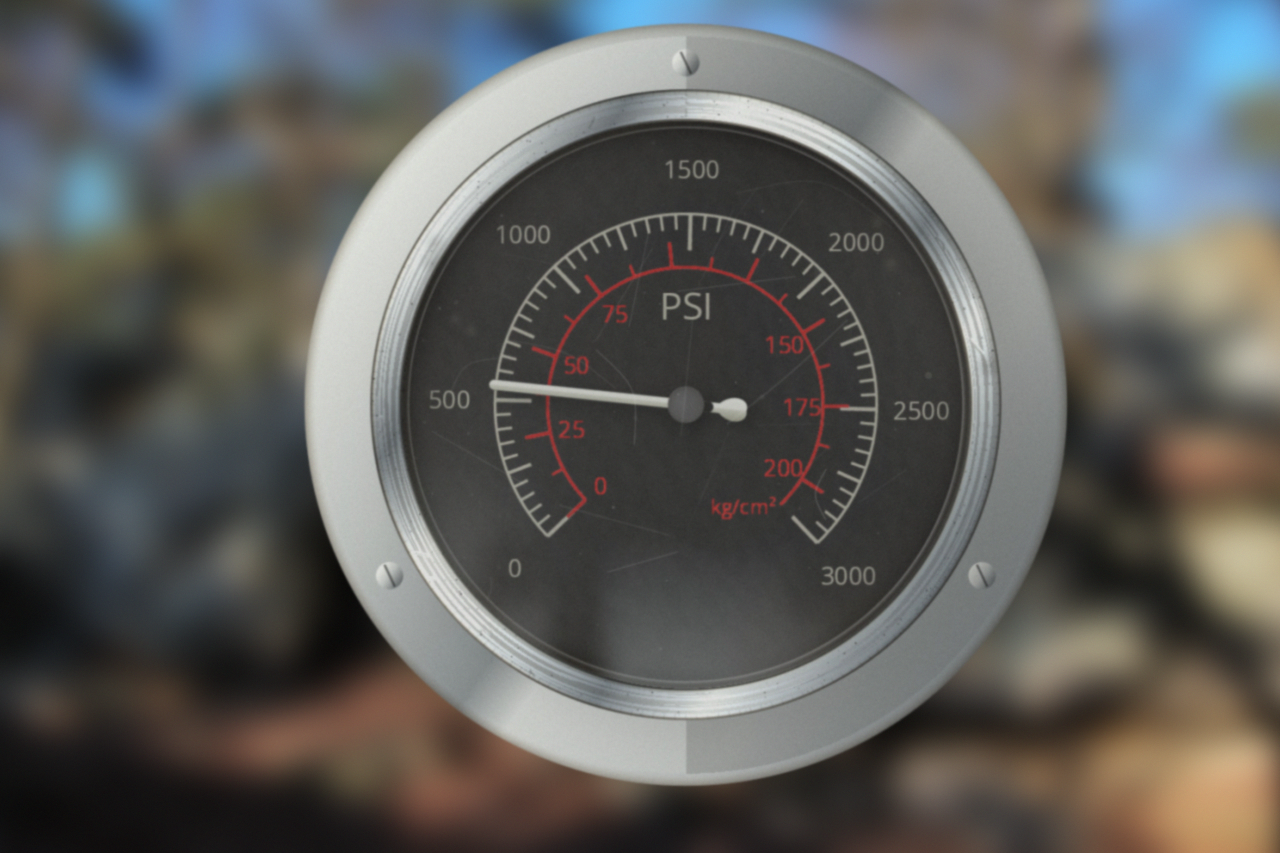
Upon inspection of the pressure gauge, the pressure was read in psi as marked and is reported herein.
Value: 550 psi
